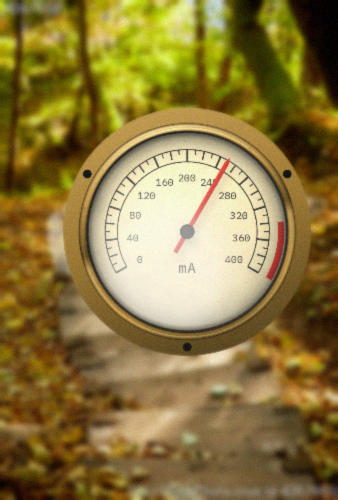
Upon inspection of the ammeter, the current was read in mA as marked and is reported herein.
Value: 250 mA
